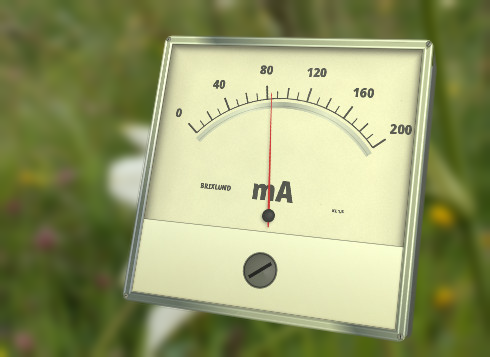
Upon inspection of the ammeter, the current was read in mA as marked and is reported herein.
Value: 85 mA
